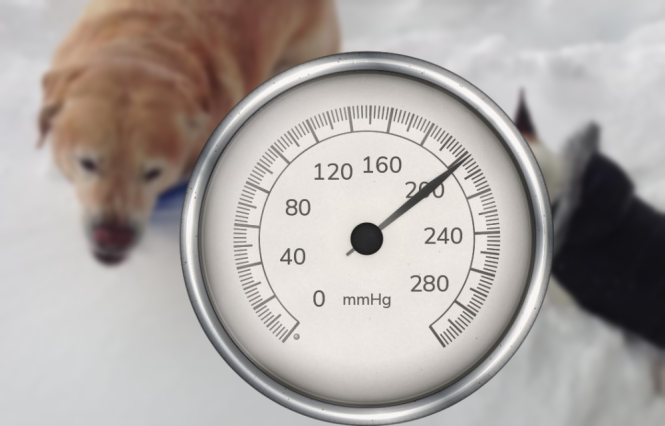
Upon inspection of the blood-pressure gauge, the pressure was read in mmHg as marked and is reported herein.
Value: 202 mmHg
